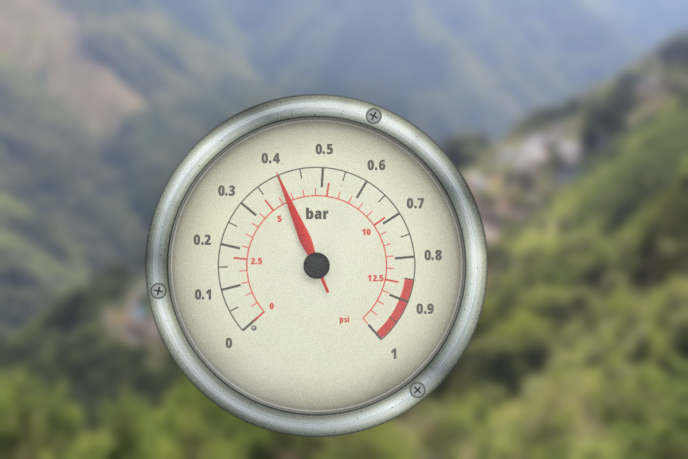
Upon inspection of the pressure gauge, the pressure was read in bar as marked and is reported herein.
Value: 0.4 bar
